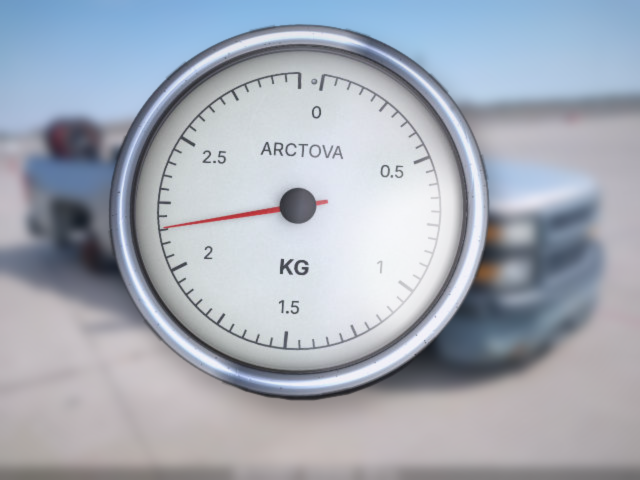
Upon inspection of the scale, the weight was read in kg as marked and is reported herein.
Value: 2.15 kg
